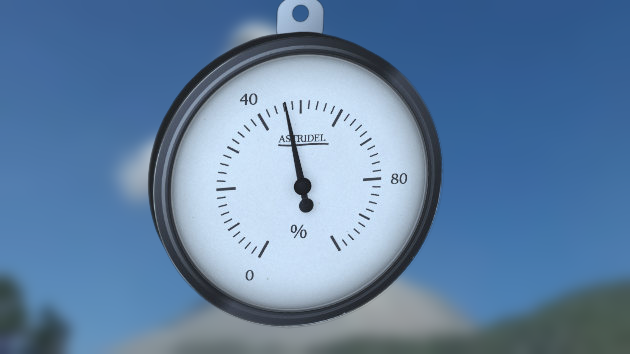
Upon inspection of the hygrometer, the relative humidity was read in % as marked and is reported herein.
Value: 46 %
